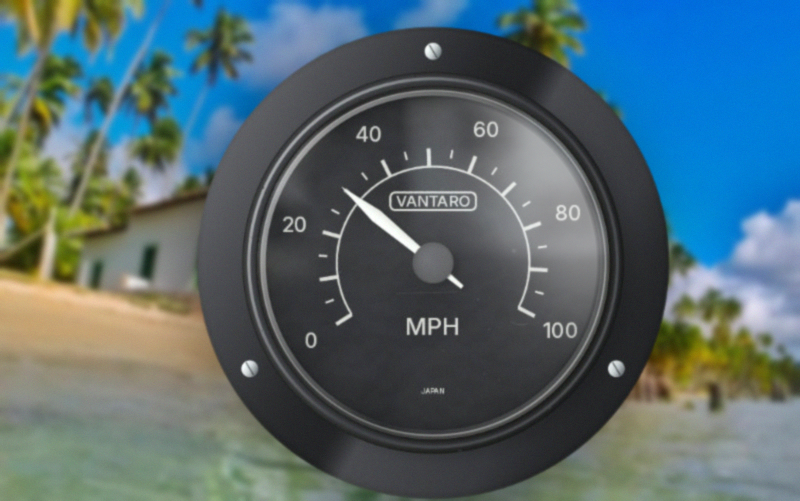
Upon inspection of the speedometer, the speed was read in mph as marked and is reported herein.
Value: 30 mph
